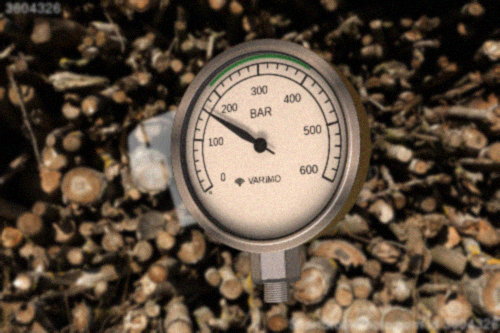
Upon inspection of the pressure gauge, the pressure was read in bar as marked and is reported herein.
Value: 160 bar
